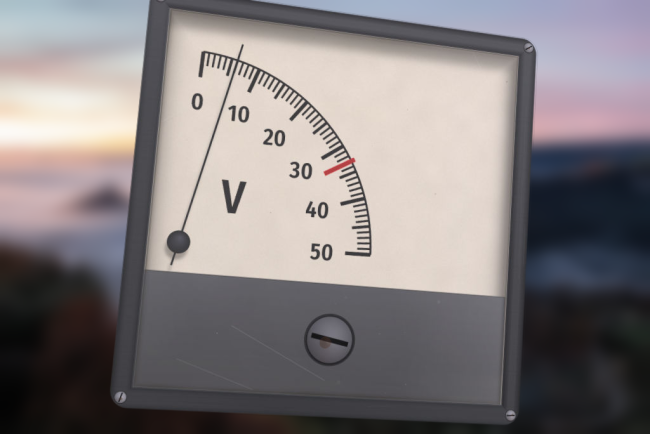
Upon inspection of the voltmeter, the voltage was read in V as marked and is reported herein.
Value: 6 V
